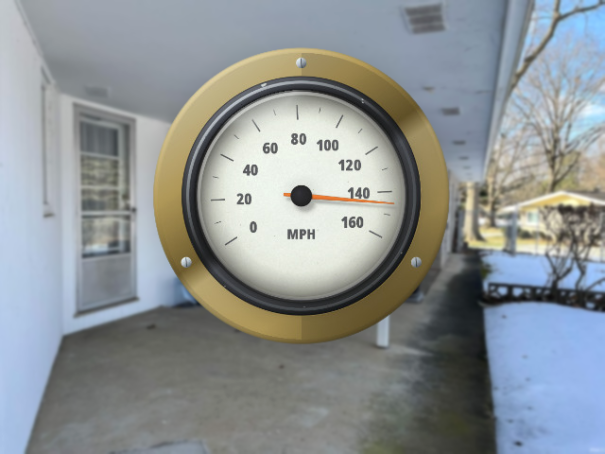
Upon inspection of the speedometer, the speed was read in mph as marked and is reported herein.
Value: 145 mph
